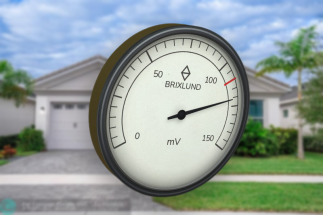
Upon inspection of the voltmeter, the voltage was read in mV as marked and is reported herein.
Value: 120 mV
